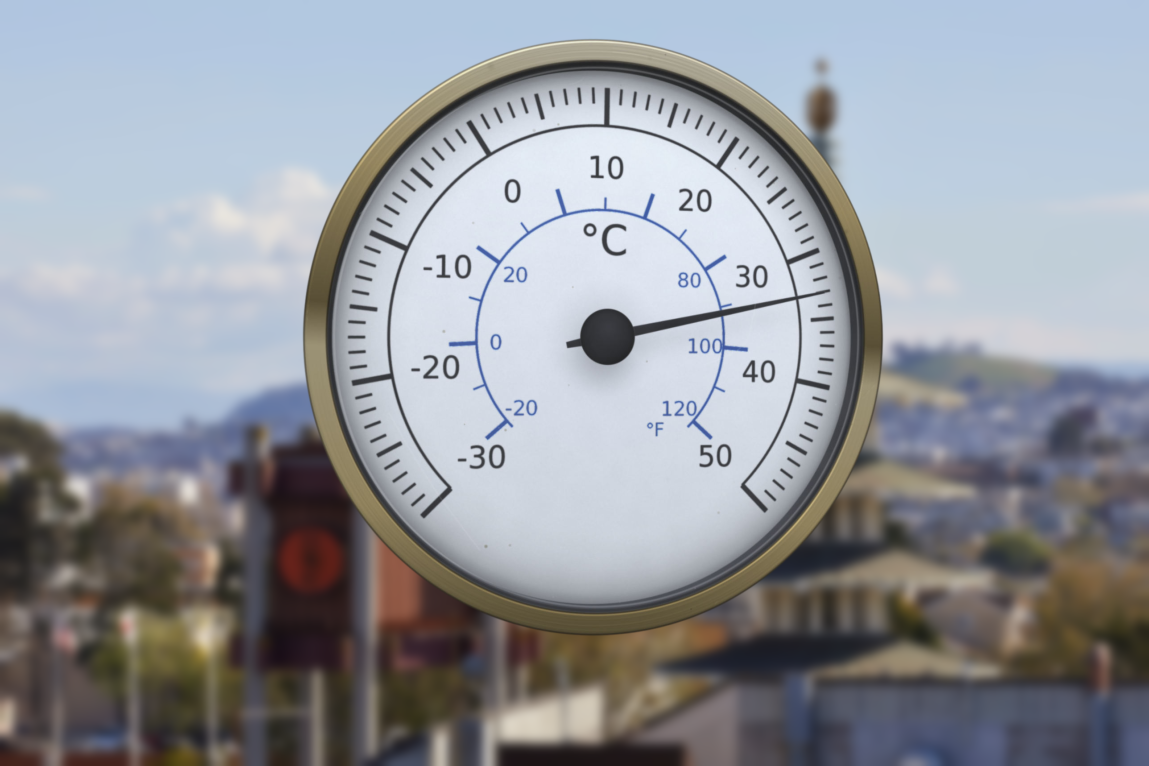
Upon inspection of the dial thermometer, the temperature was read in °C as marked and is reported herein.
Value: 33 °C
